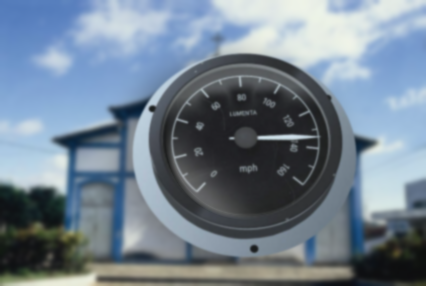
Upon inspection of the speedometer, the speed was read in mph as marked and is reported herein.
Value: 135 mph
